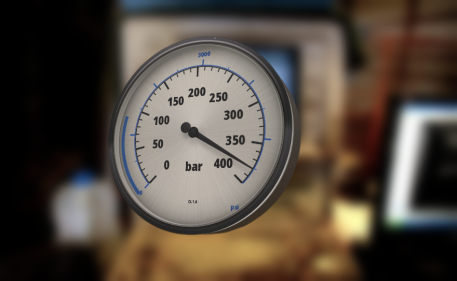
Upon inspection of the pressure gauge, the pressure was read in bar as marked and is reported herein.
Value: 380 bar
